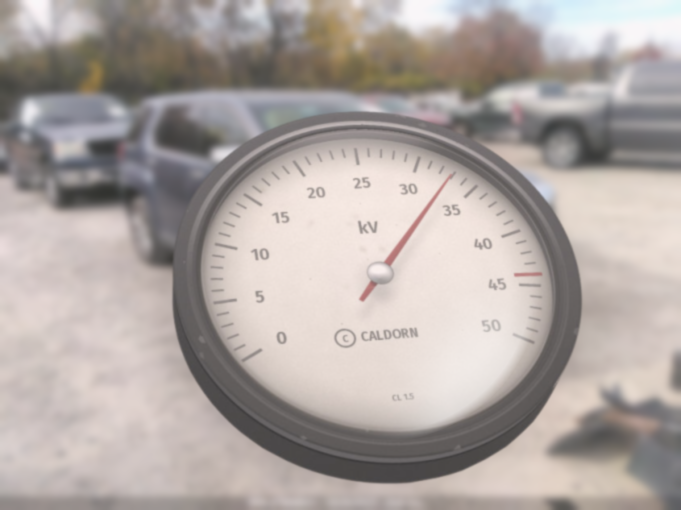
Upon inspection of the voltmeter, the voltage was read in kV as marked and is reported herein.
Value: 33 kV
